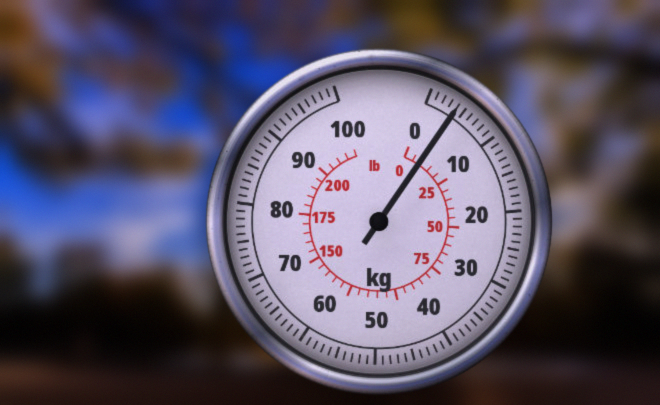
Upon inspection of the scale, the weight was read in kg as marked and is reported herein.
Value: 4 kg
